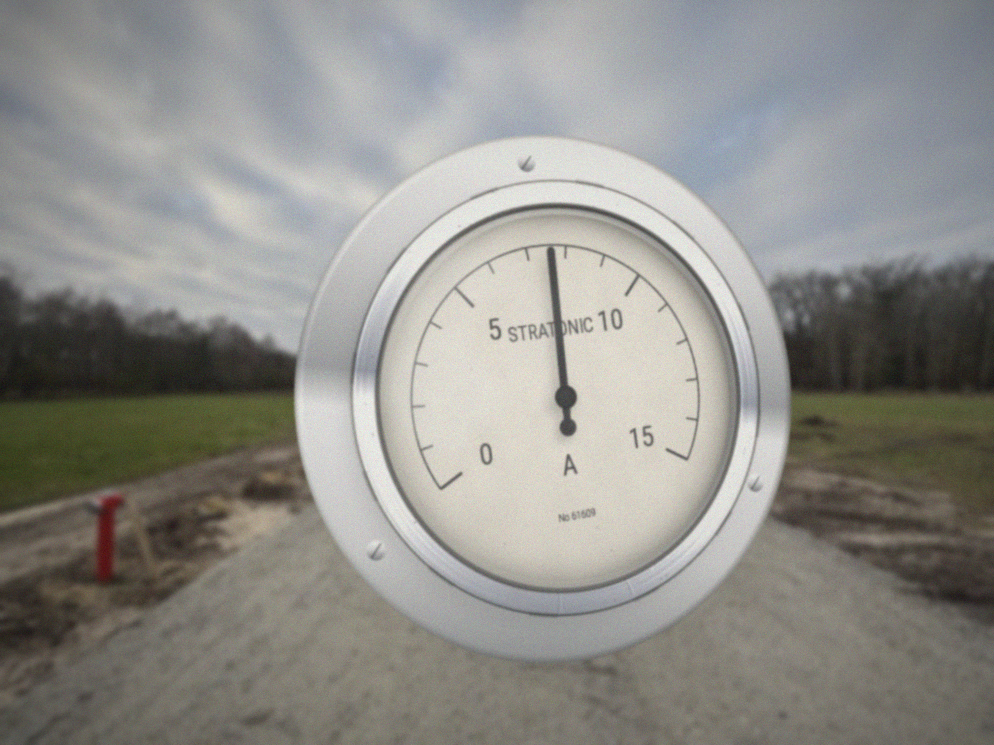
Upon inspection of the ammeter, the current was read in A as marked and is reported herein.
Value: 7.5 A
